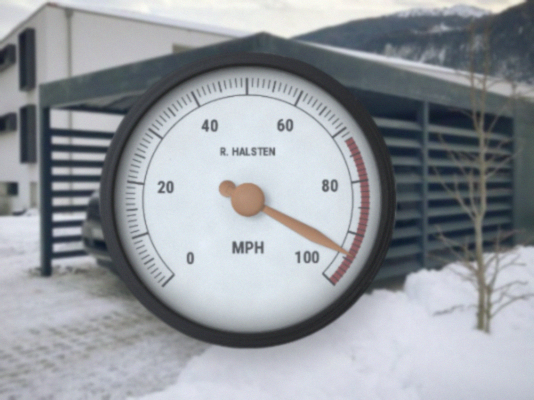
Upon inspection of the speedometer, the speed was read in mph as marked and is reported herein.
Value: 94 mph
